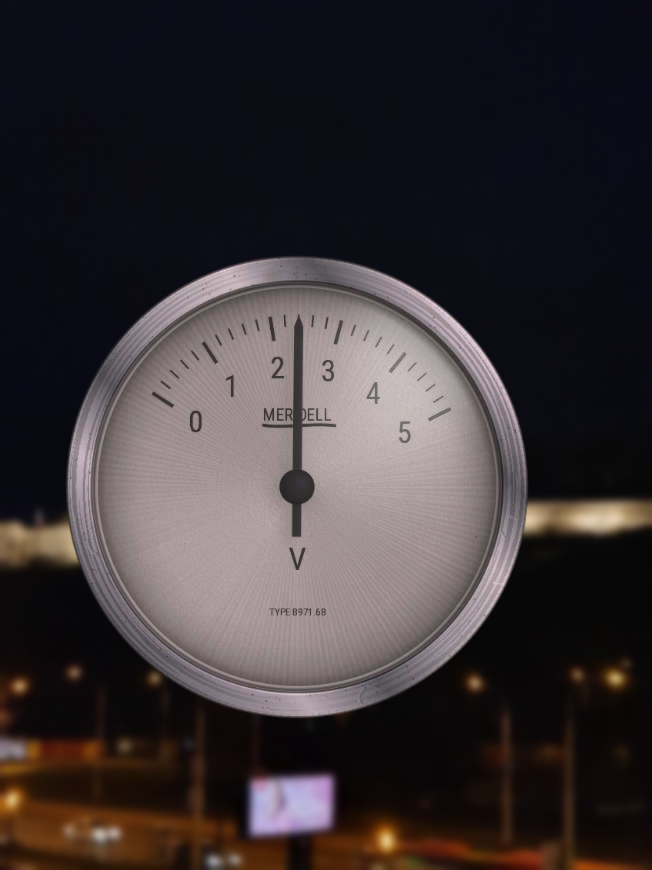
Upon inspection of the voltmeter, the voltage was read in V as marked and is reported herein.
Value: 2.4 V
